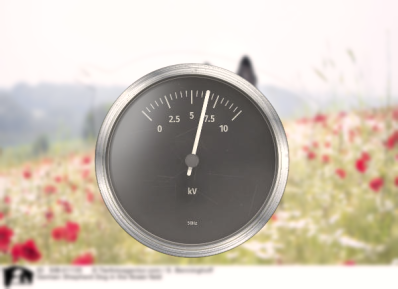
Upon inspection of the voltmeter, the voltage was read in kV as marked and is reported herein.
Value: 6.5 kV
